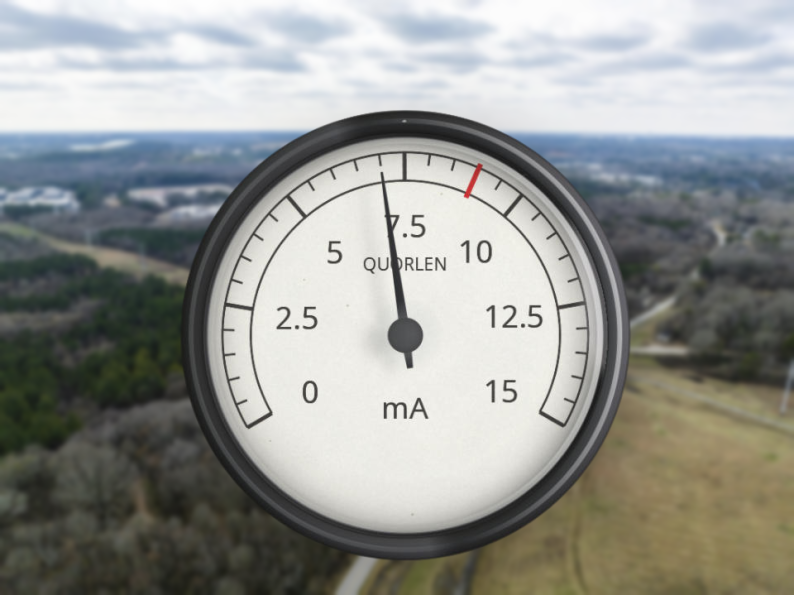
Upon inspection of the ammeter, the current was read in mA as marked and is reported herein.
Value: 7 mA
